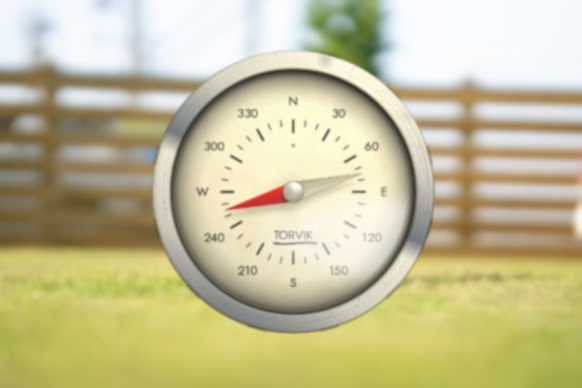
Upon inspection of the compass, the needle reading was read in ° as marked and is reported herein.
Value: 255 °
